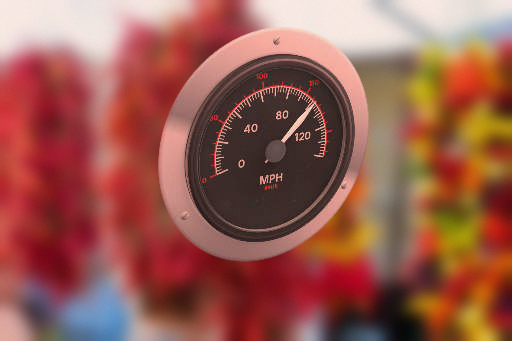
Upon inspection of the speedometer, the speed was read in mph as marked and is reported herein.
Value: 100 mph
